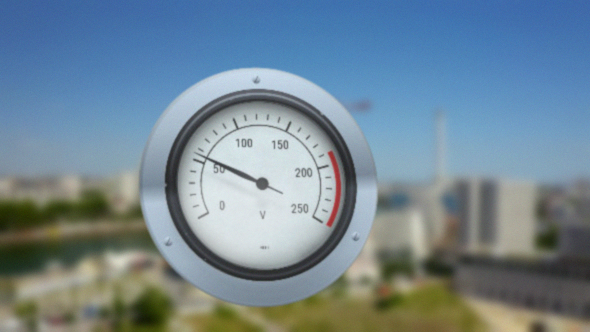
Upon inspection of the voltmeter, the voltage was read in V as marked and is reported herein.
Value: 55 V
